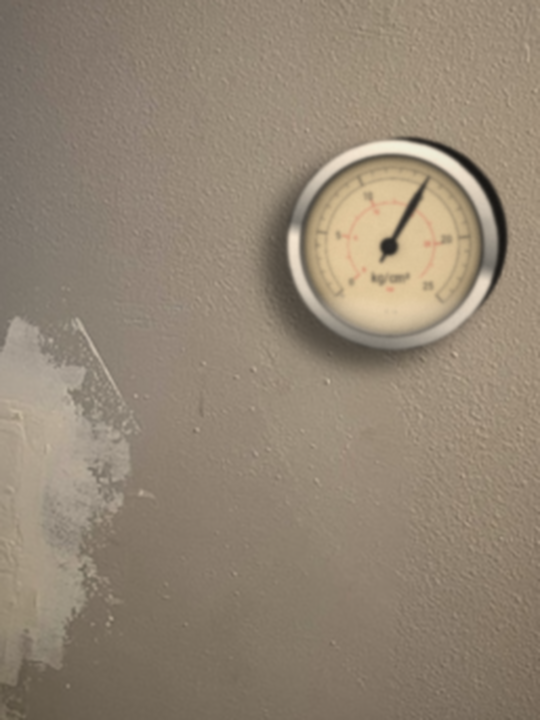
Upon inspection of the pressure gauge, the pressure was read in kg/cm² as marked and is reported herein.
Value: 15 kg/cm²
